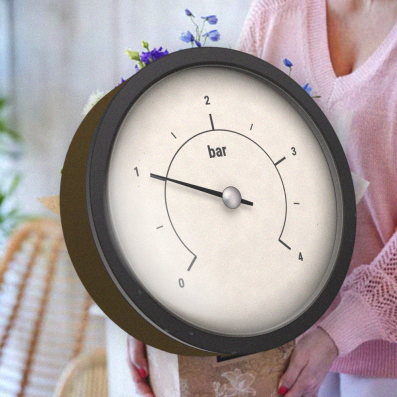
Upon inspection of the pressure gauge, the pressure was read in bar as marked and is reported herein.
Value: 1 bar
